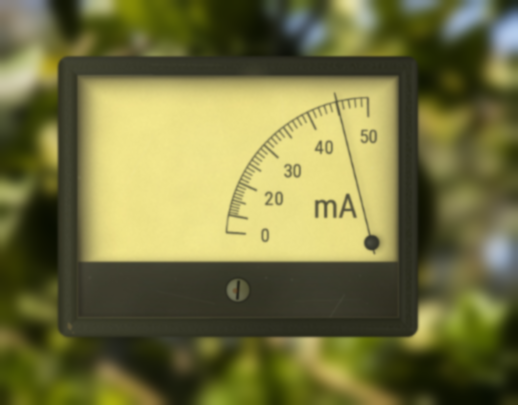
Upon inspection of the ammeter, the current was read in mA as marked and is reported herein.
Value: 45 mA
